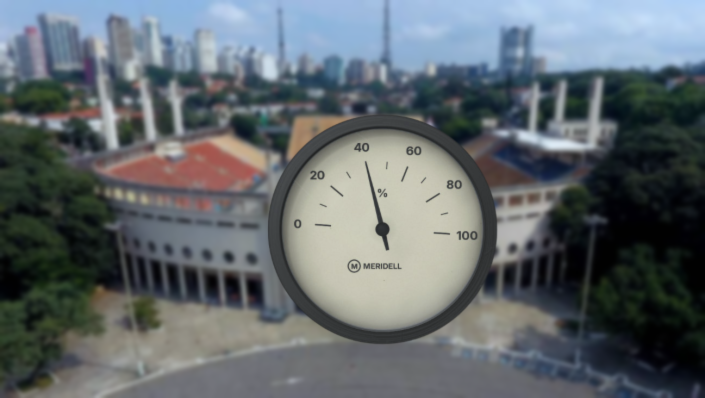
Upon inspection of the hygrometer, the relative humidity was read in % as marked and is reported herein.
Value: 40 %
